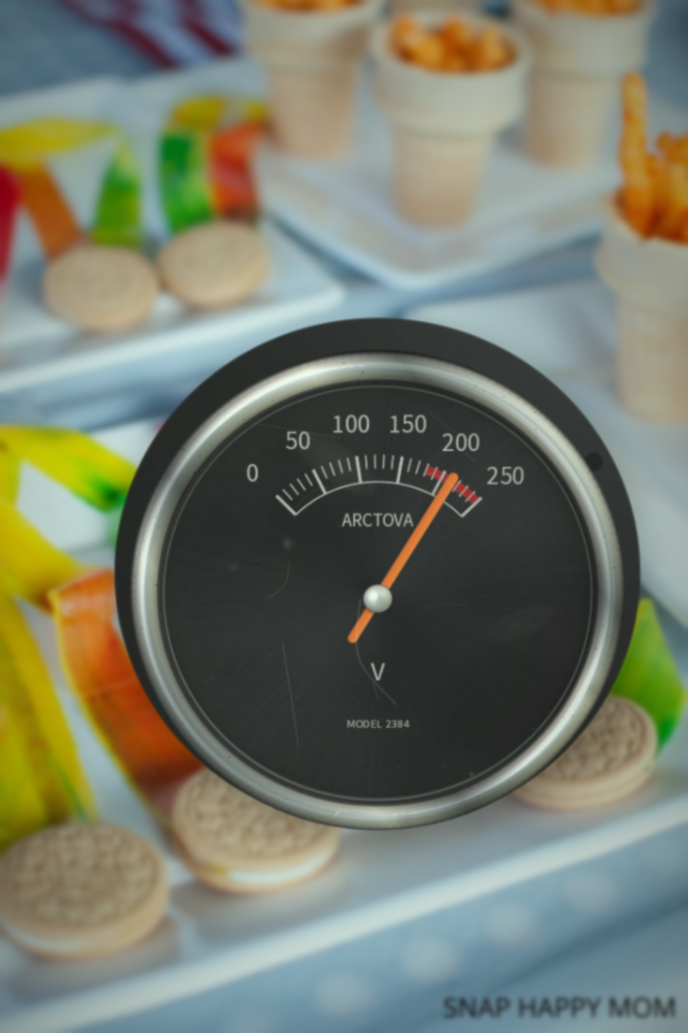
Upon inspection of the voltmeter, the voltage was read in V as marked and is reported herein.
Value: 210 V
